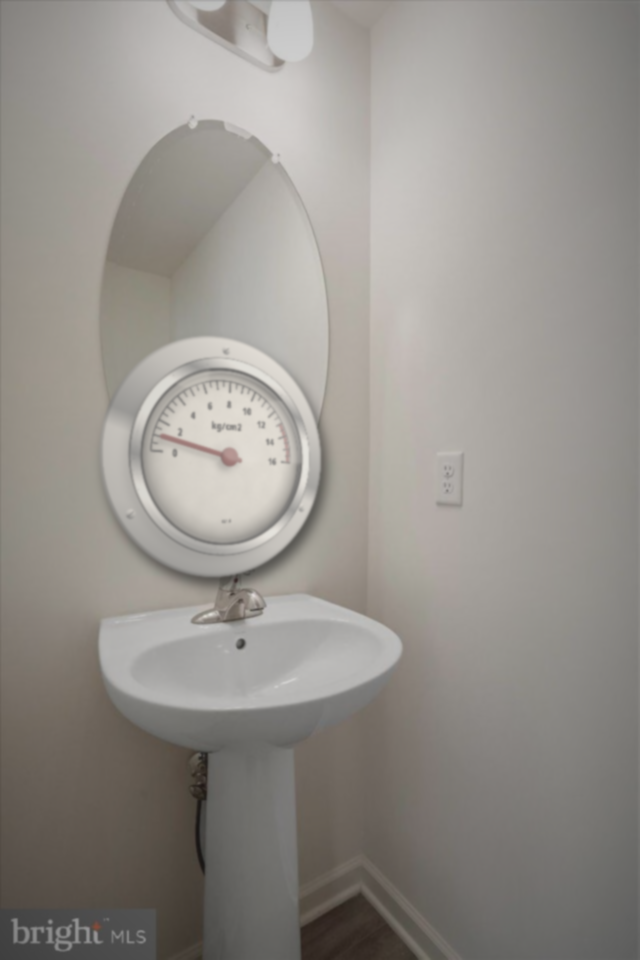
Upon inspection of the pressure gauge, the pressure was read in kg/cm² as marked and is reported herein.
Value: 1 kg/cm²
